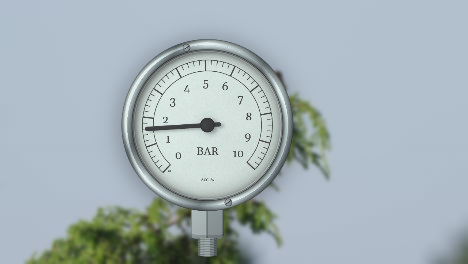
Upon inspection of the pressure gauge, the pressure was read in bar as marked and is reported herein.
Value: 1.6 bar
